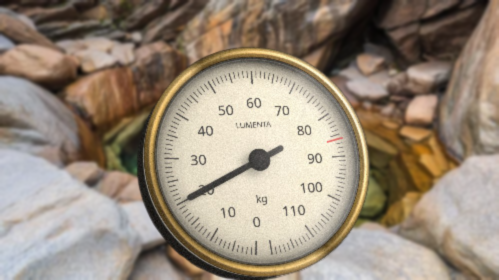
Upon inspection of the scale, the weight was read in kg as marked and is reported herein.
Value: 20 kg
